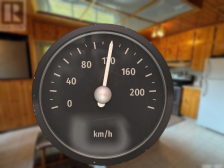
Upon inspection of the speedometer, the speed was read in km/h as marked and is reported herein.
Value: 120 km/h
